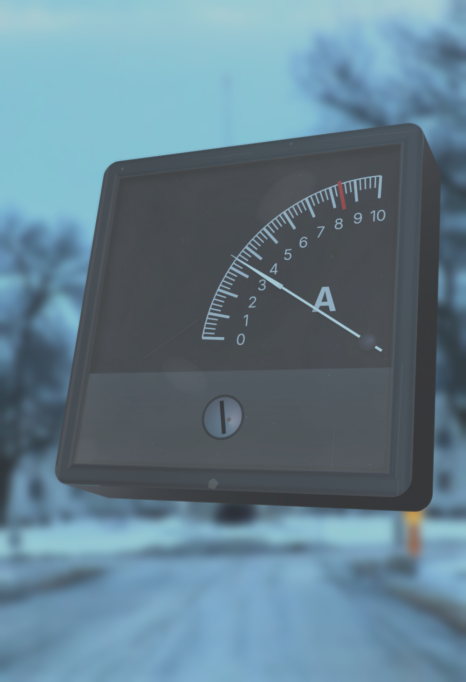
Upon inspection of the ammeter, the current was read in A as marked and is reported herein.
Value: 3.4 A
